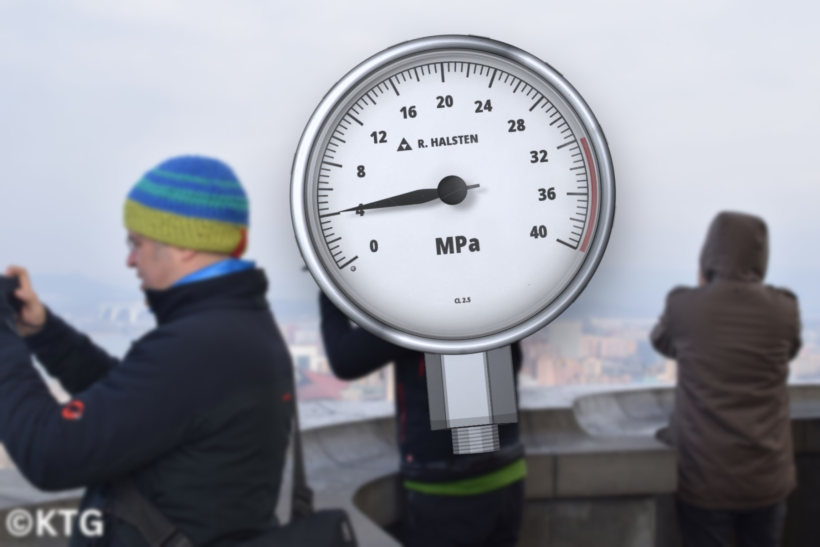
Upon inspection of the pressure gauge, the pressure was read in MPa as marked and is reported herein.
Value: 4 MPa
